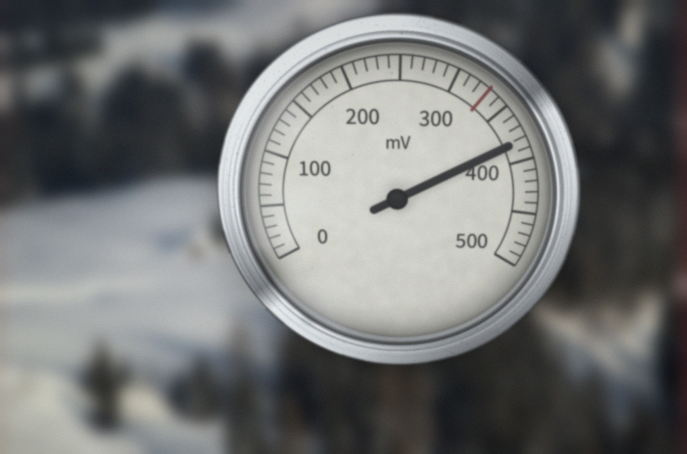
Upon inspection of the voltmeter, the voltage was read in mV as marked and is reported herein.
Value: 380 mV
